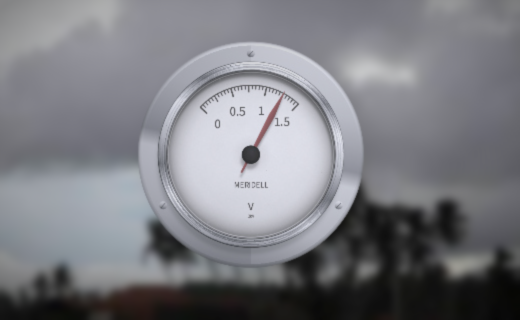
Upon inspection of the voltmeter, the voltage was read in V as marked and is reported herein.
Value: 1.25 V
